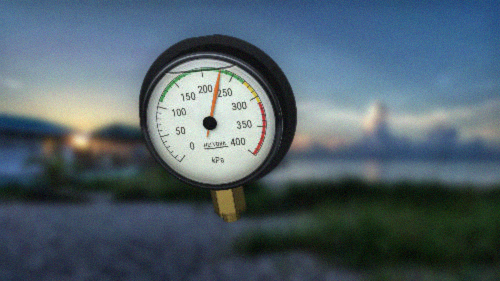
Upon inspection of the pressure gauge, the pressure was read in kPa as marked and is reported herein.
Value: 230 kPa
